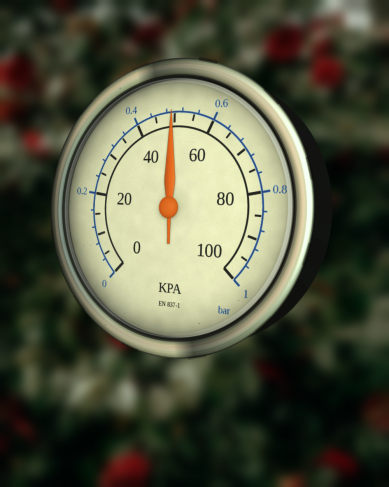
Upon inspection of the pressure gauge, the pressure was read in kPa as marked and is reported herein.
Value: 50 kPa
